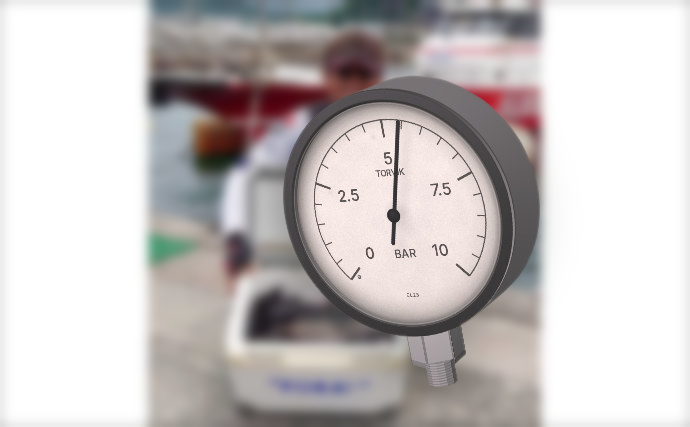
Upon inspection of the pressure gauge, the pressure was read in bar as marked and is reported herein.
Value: 5.5 bar
